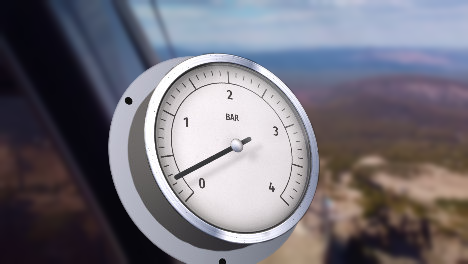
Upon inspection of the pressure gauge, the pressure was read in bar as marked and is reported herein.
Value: 0.25 bar
